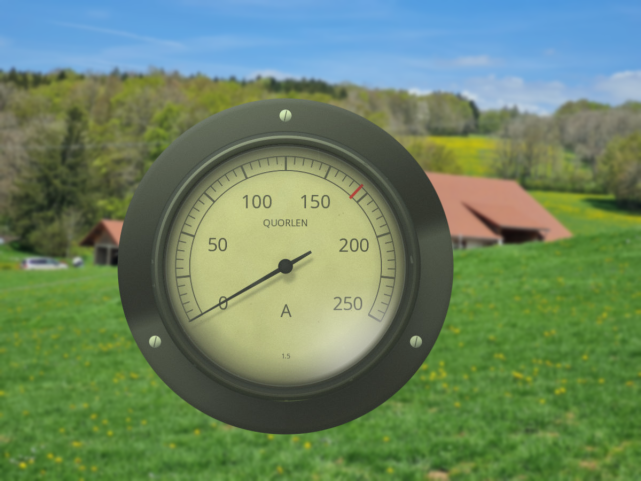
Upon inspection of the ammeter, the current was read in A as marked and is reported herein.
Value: 0 A
